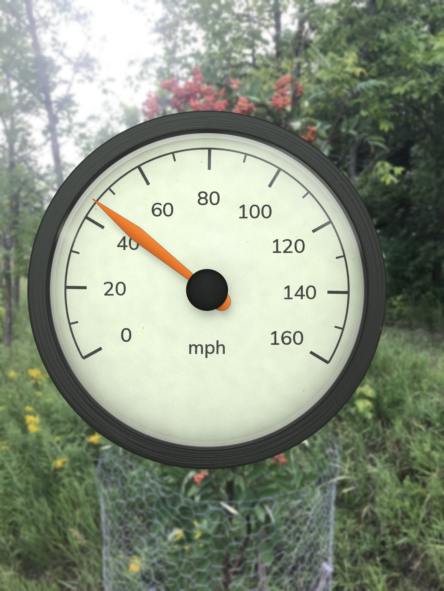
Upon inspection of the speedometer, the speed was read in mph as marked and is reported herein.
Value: 45 mph
